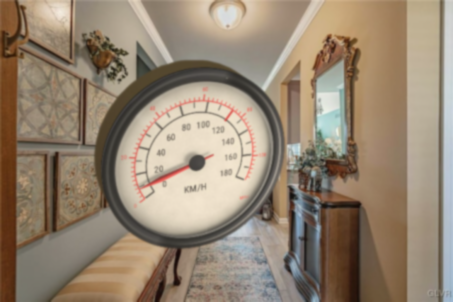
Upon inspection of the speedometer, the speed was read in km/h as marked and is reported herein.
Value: 10 km/h
